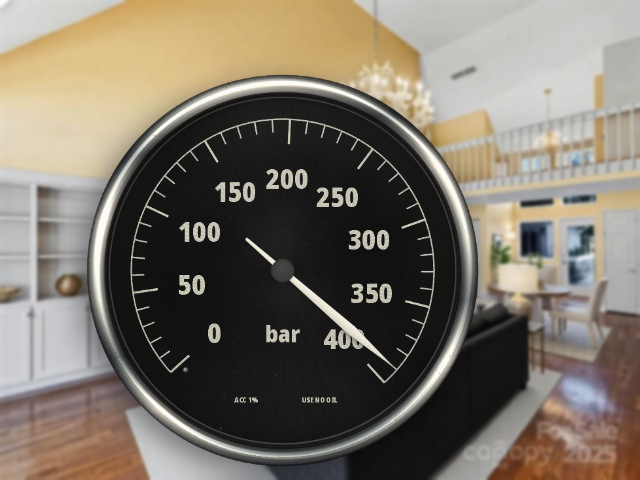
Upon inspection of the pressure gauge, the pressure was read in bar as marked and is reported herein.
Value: 390 bar
